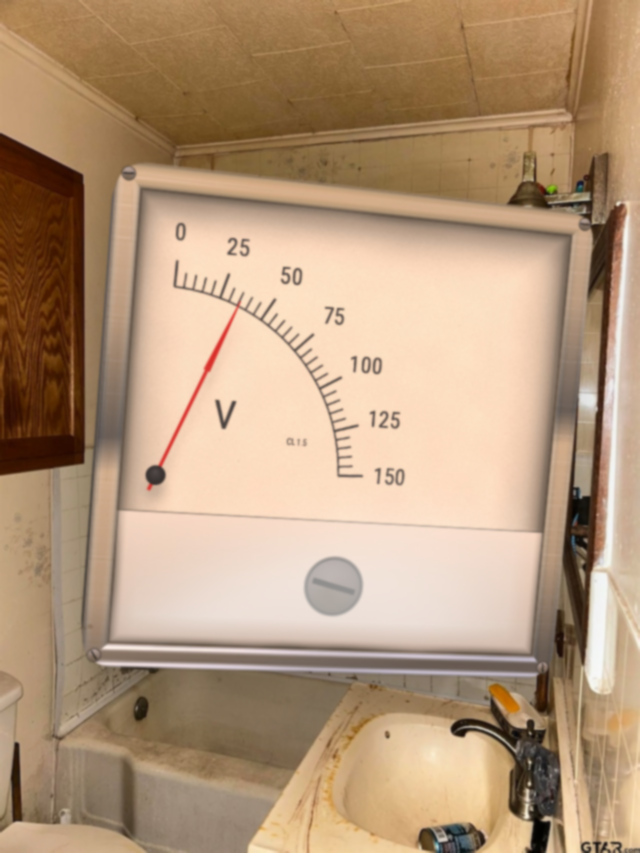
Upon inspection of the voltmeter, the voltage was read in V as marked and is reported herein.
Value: 35 V
